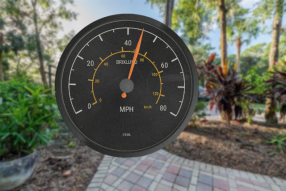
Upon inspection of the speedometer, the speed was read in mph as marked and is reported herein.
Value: 45 mph
